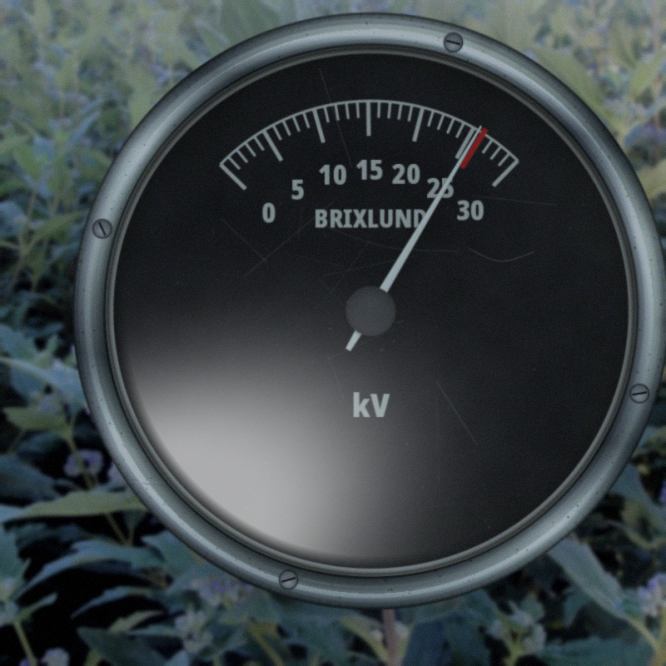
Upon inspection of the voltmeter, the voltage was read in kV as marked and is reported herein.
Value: 25.5 kV
